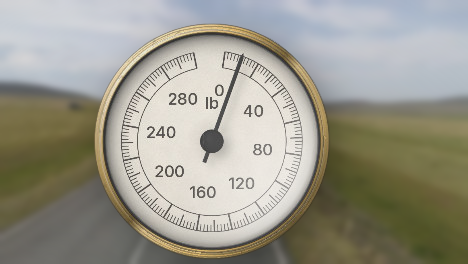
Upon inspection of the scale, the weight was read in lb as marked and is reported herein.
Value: 10 lb
